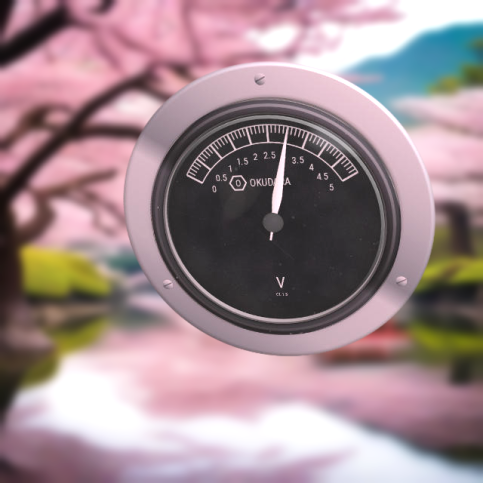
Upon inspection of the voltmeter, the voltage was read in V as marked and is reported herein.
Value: 3 V
